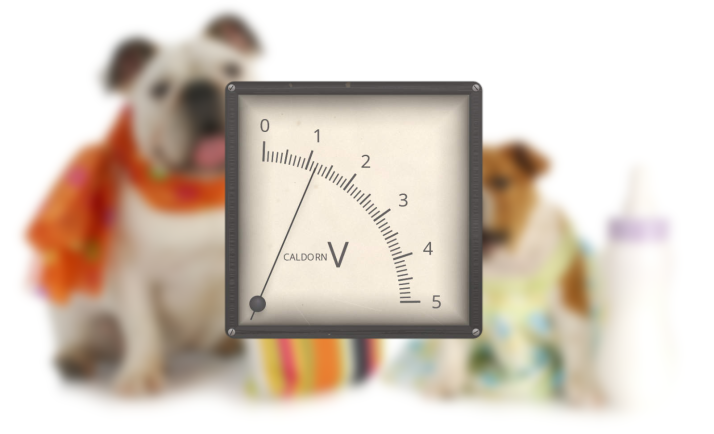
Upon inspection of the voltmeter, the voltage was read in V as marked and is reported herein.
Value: 1.2 V
